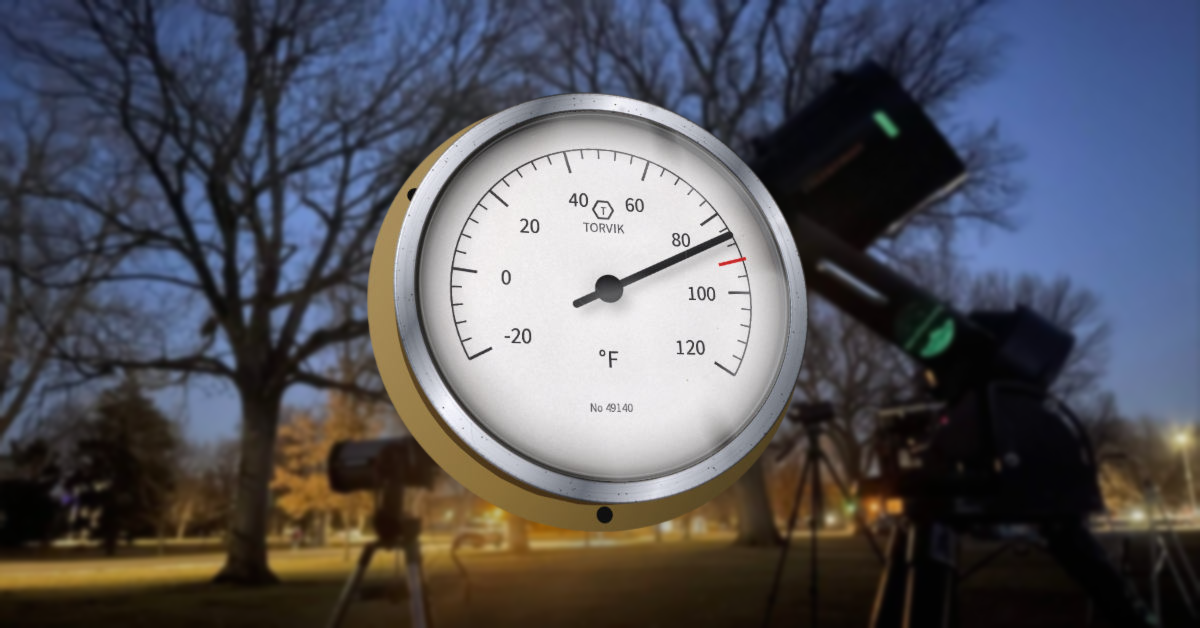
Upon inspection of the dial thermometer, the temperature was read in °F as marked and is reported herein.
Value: 86 °F
